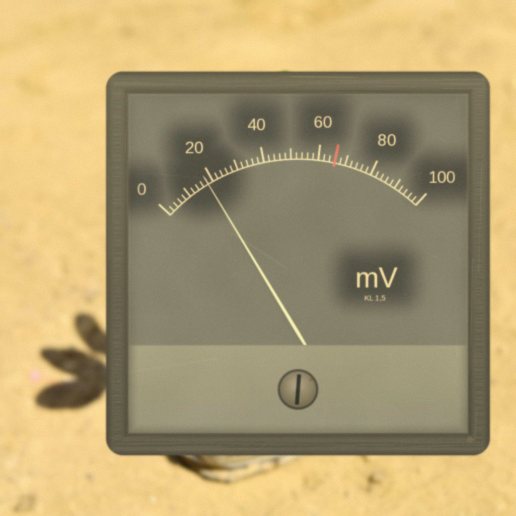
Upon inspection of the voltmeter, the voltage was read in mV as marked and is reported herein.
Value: 18 mV
